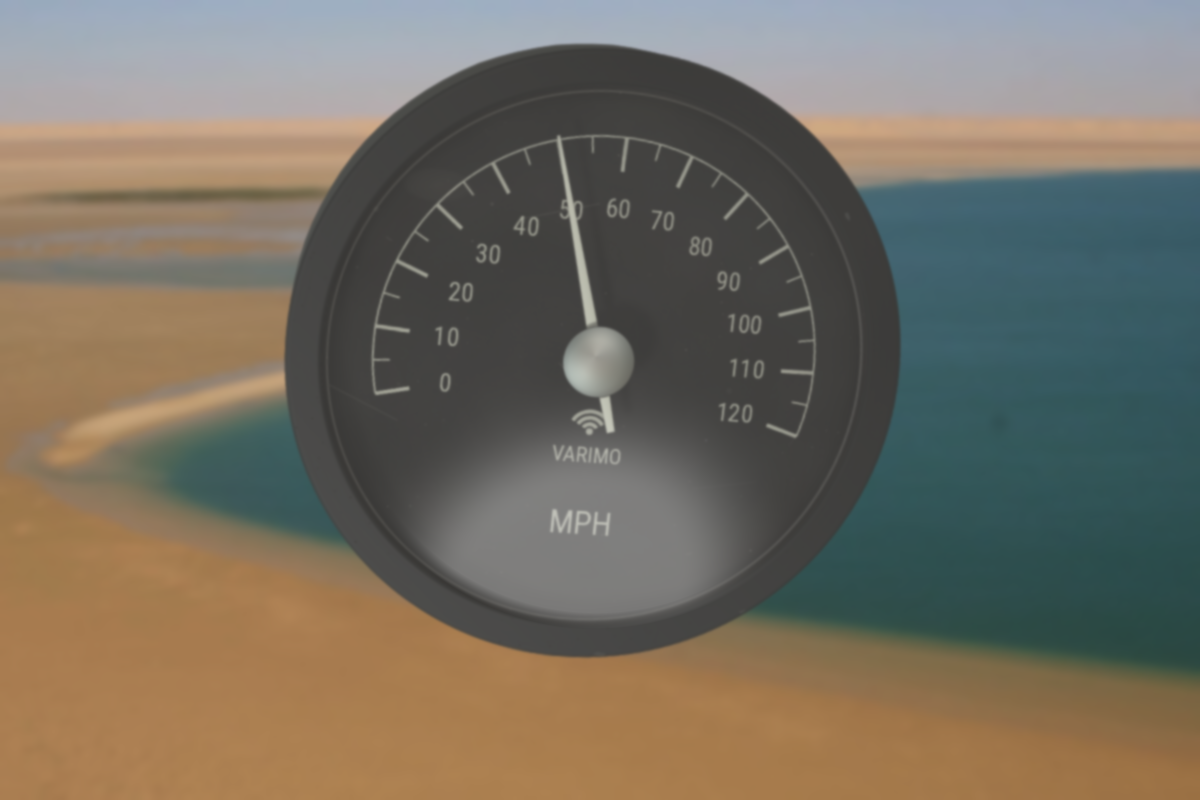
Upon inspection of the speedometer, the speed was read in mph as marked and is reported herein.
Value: 50 mph
